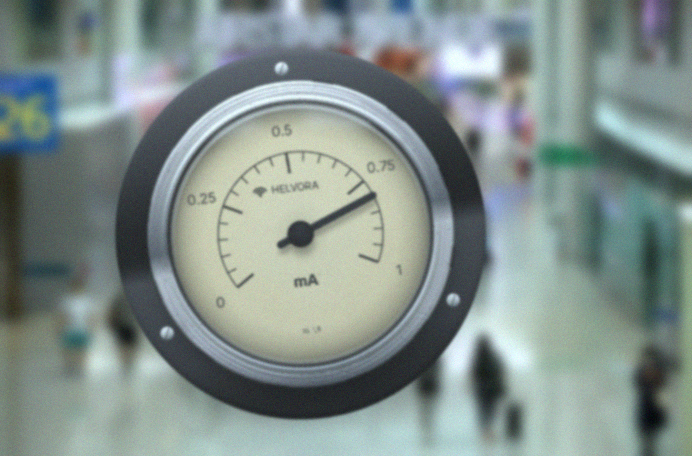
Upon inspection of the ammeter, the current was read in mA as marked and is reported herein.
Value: 0.8 mA
